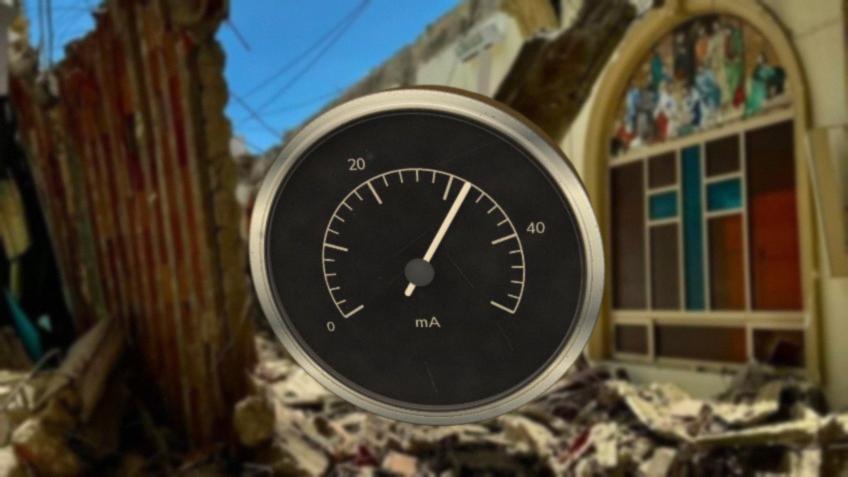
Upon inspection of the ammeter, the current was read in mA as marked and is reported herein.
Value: 32 mA
